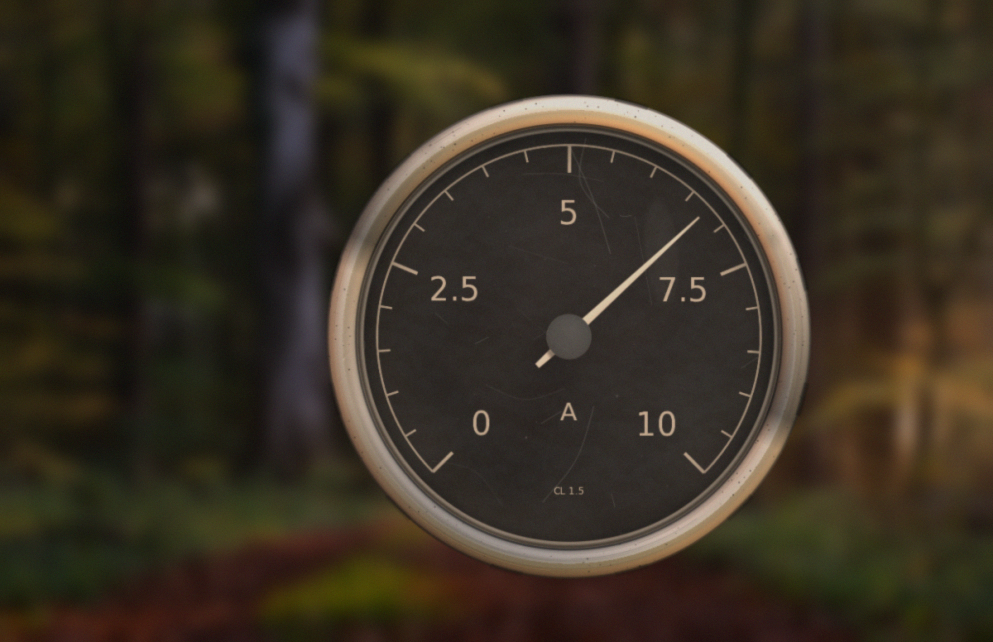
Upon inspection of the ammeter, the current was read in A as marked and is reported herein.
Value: 6.75 A
